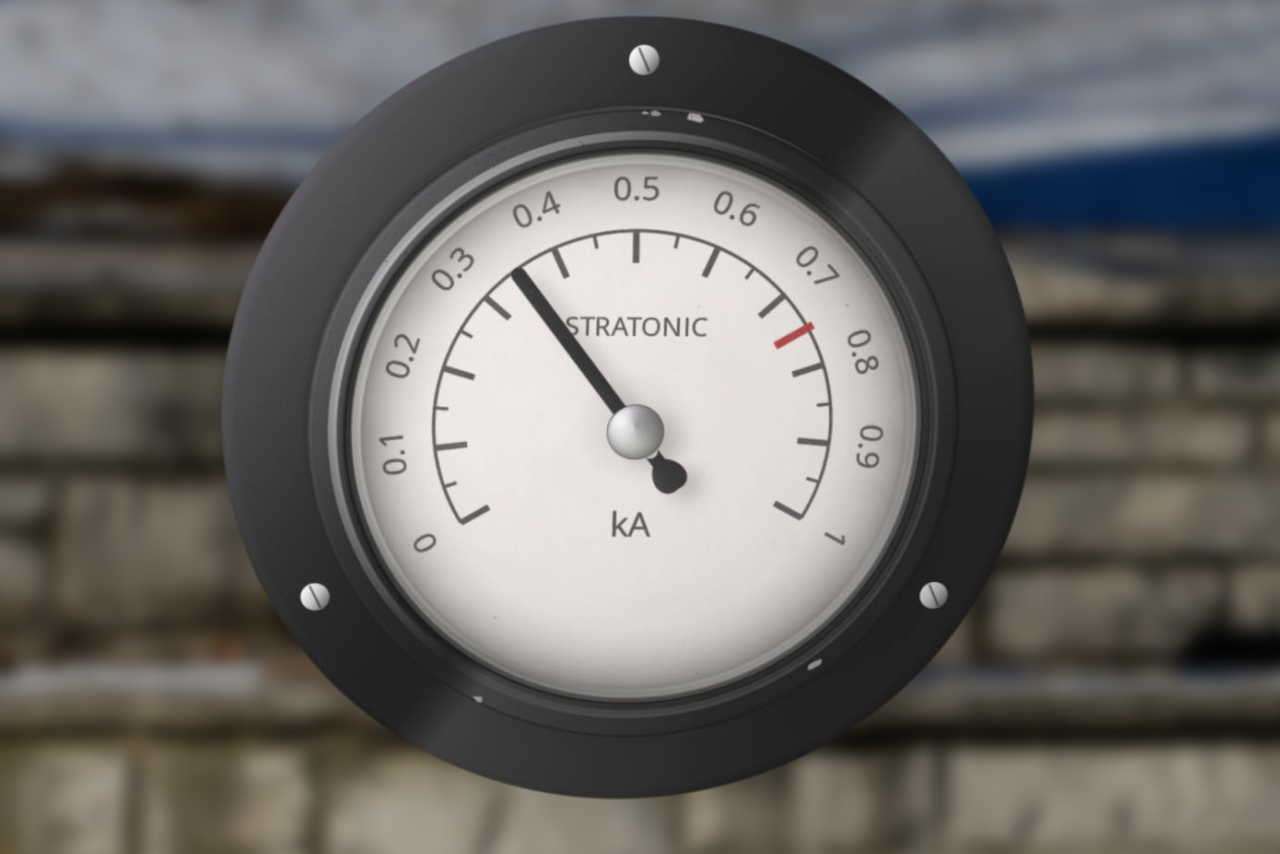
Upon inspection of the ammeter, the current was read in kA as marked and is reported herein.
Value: 0.35 kA
